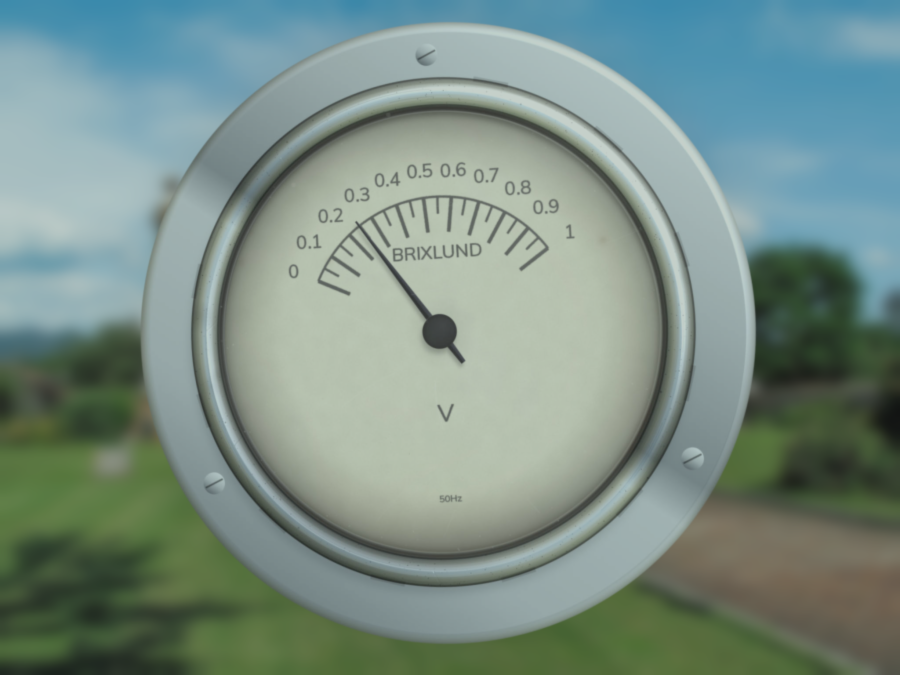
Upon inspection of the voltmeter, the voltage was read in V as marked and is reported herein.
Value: 0.25 V
